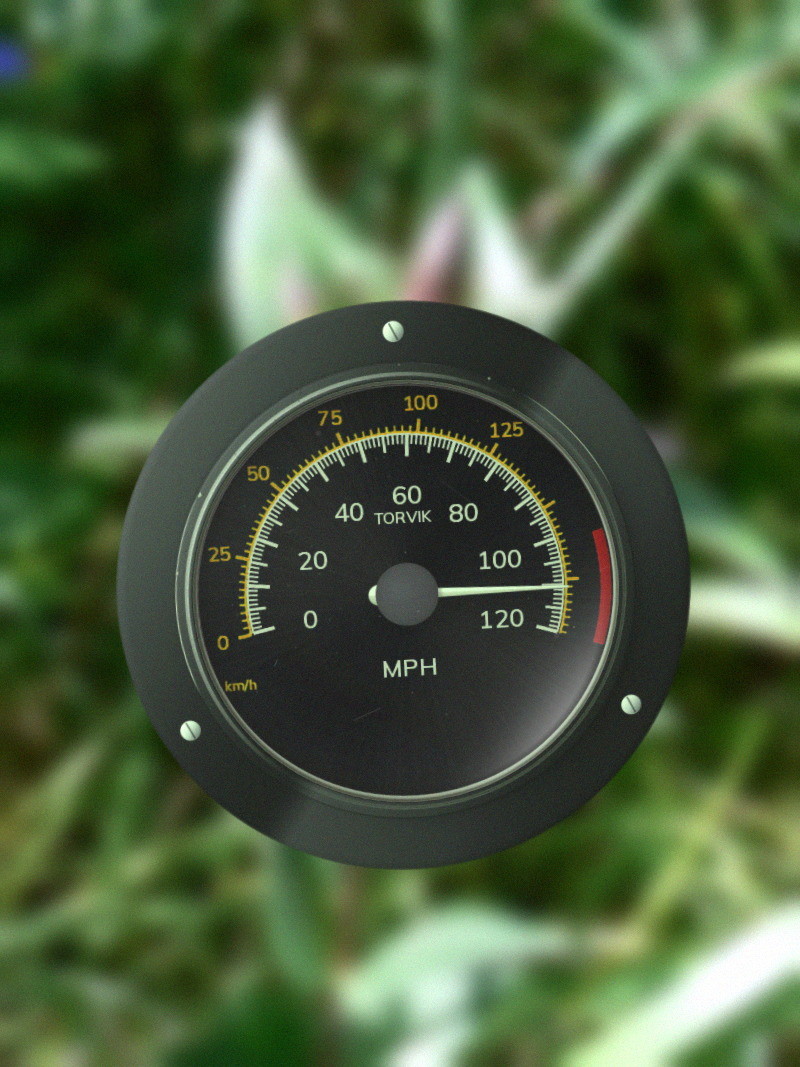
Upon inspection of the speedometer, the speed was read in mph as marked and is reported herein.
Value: 110 mph
